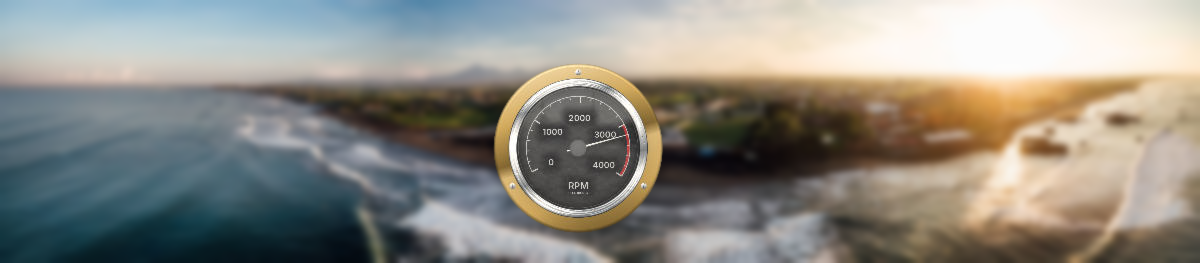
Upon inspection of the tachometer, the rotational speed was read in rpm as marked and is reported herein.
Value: 3200 rpm
